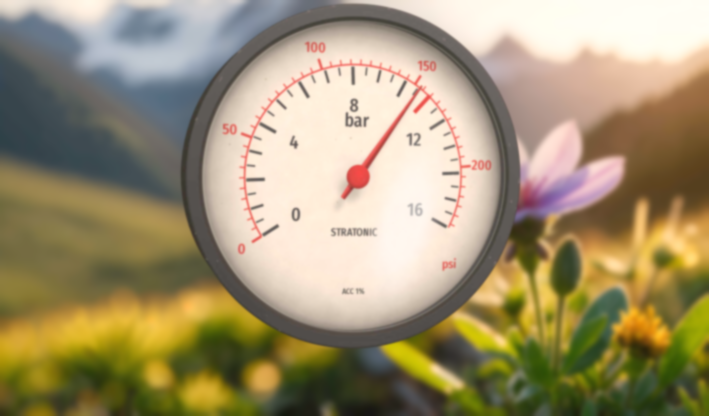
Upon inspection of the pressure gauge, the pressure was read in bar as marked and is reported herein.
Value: 10.5 bar
